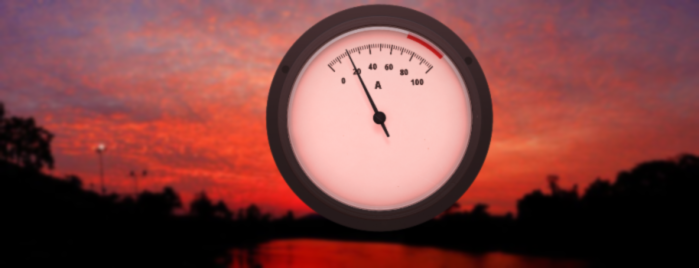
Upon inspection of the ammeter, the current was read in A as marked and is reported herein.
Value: 20 A
